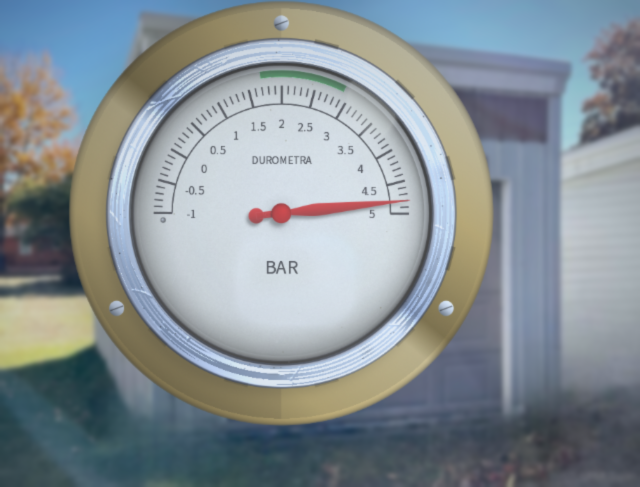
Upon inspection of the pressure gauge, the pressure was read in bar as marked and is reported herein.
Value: 4.8 bar
